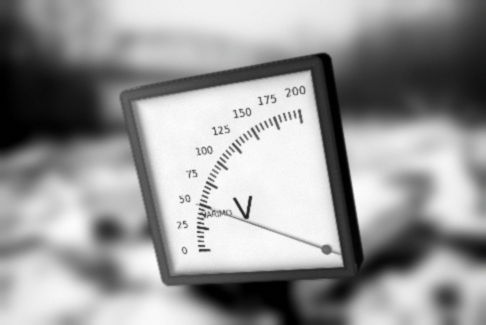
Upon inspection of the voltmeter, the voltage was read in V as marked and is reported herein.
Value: 50 V
